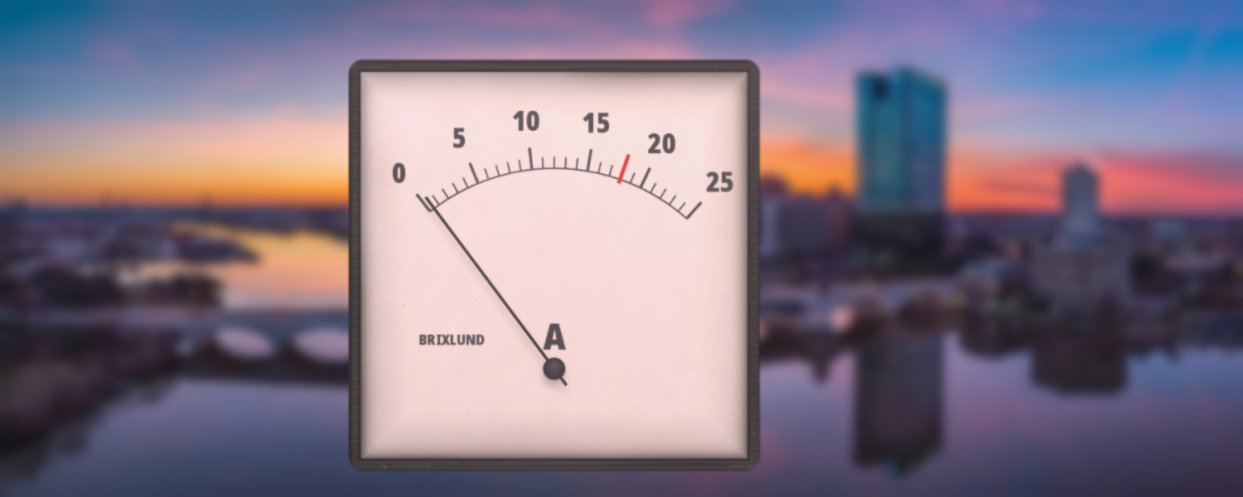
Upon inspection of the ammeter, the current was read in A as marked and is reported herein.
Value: 0.5 A
